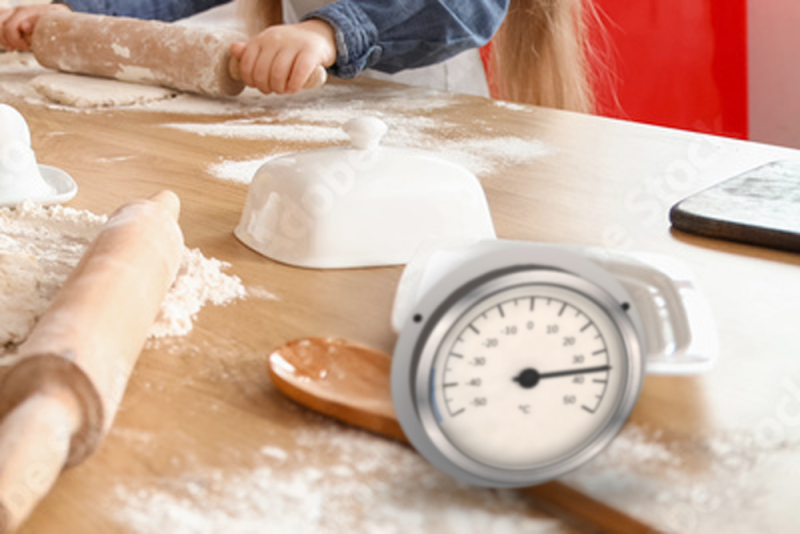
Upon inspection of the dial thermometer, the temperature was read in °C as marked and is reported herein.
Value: 35 °C
